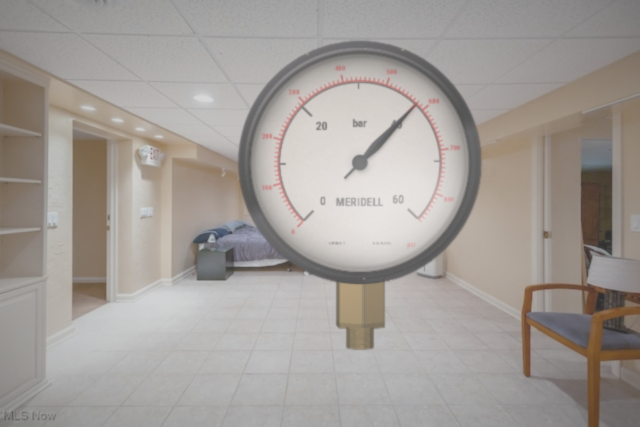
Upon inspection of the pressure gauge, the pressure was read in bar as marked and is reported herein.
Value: 40 bar
